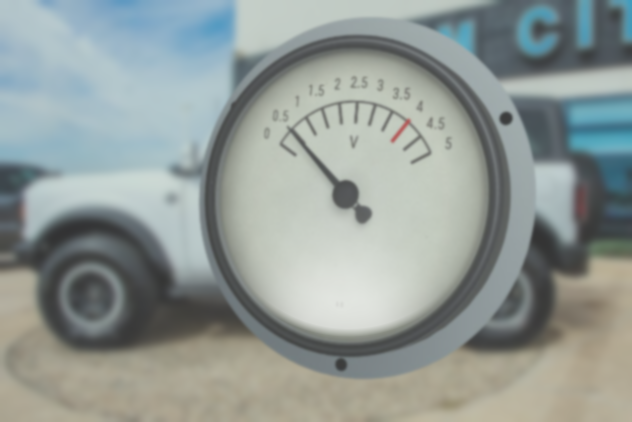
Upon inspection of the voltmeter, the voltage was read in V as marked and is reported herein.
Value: 0.5 V
